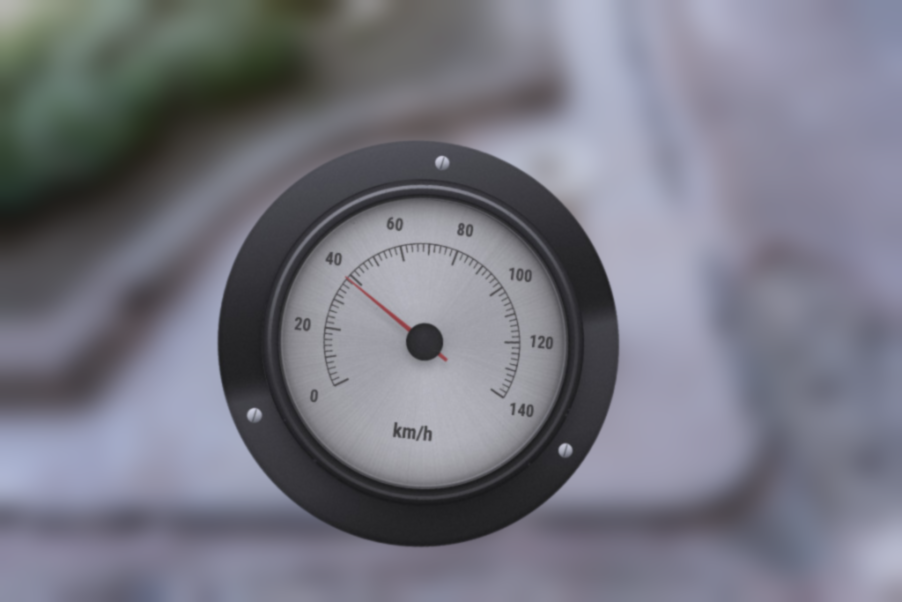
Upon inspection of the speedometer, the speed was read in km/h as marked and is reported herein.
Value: 38 km/h
